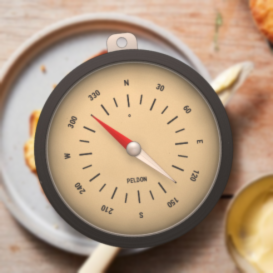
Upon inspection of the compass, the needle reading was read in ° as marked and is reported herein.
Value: 315 °
